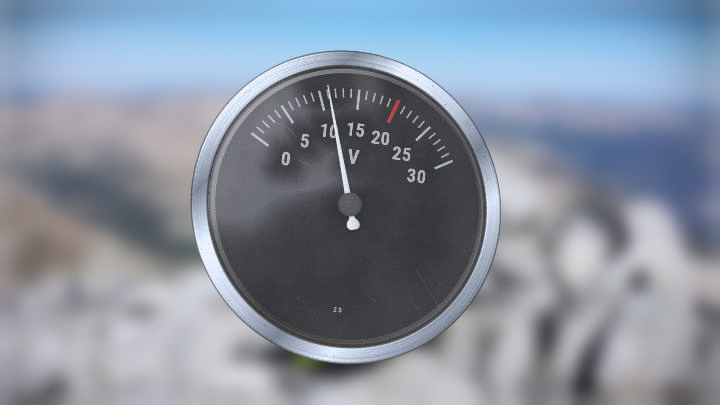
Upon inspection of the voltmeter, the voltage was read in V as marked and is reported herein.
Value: 11 V
